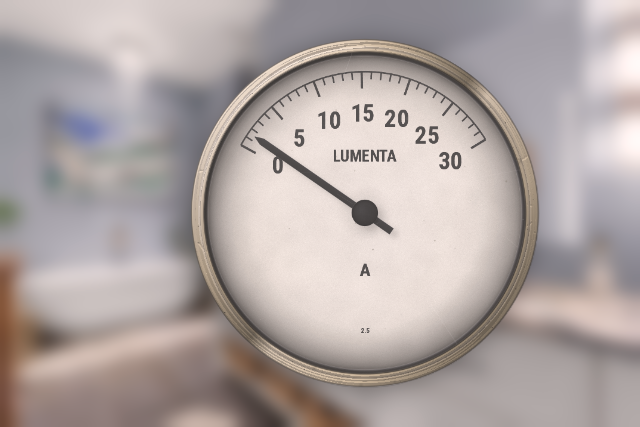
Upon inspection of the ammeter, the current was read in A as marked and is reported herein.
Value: 1.5 A
